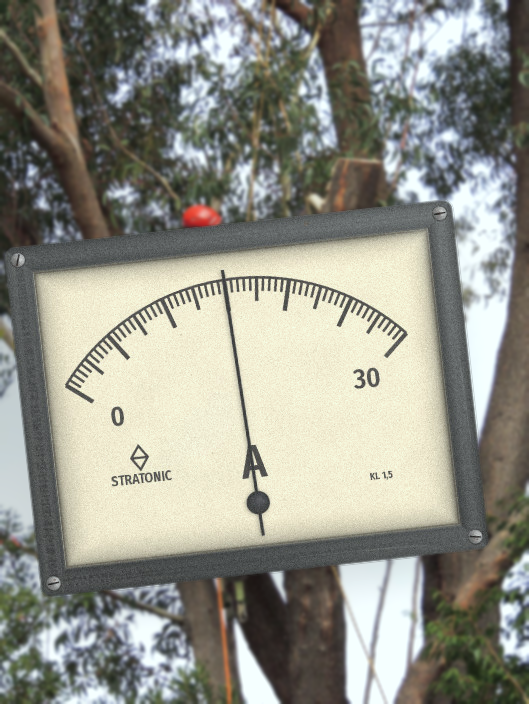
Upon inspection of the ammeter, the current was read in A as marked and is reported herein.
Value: 15 A
